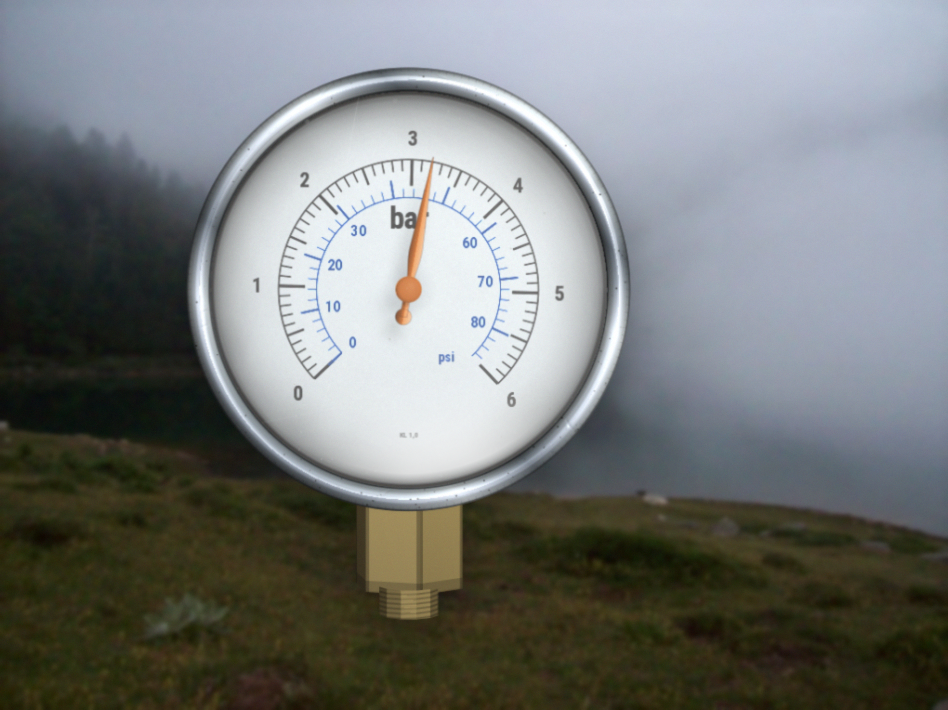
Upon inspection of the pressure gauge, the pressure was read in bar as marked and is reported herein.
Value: 3.2 bar
